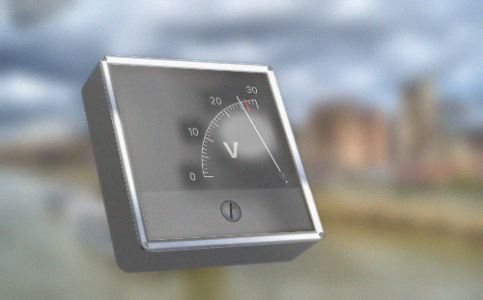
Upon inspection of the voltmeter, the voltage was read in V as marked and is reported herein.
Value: 25 V
